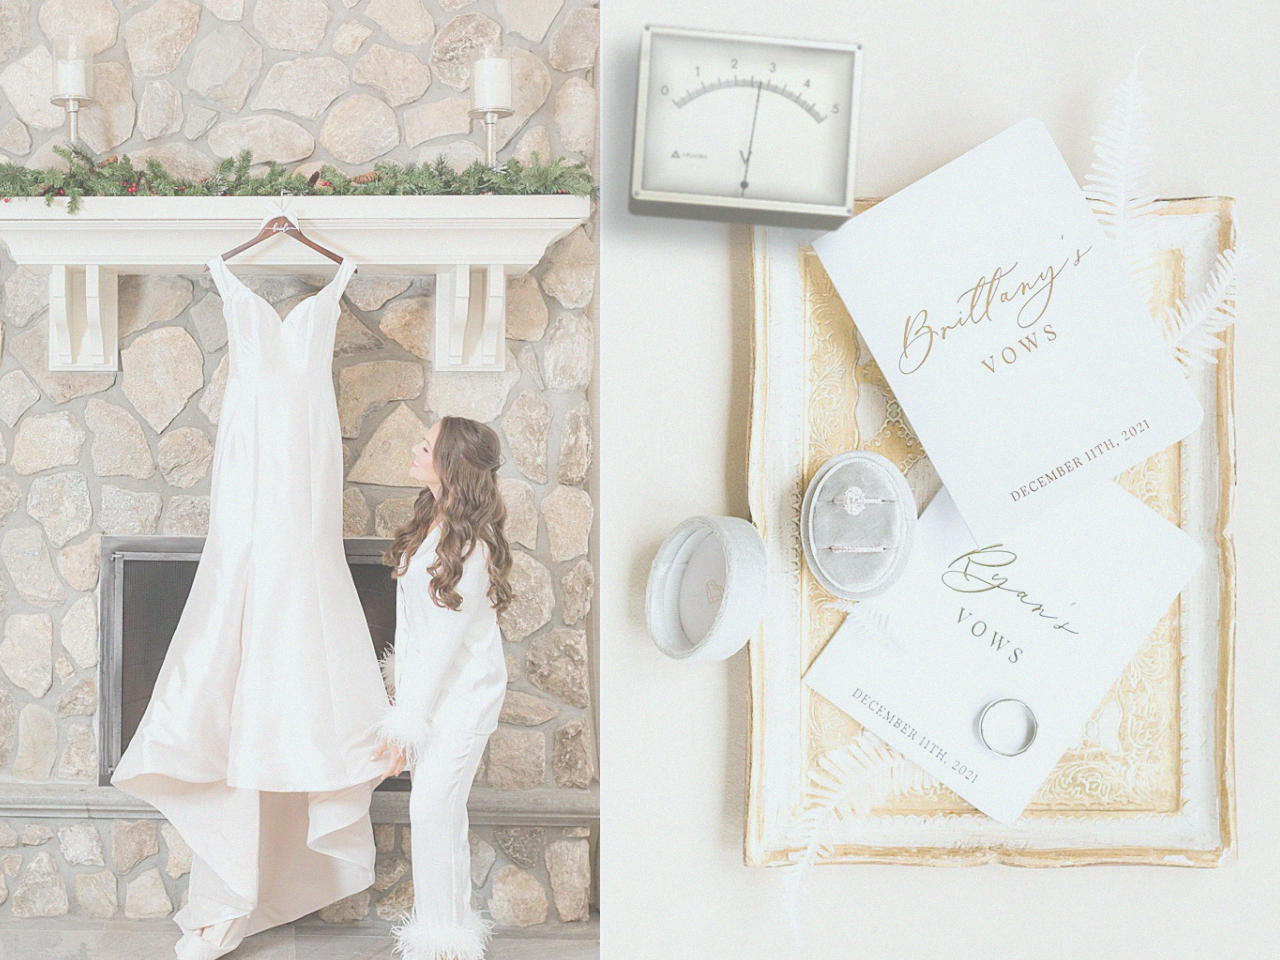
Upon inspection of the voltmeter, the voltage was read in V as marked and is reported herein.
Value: 2.75 V
